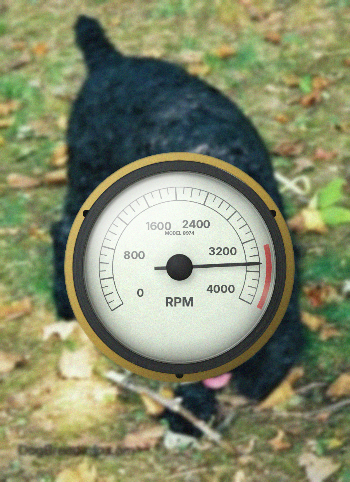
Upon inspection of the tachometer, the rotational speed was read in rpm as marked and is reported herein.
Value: 3500 rpm
